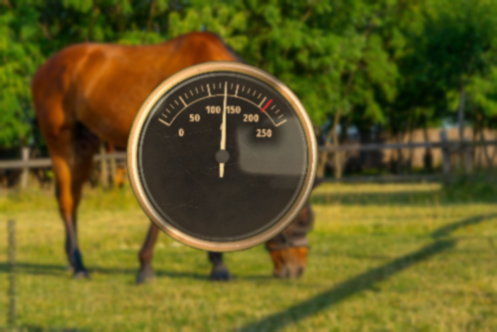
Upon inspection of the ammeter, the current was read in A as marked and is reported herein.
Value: 130 A
